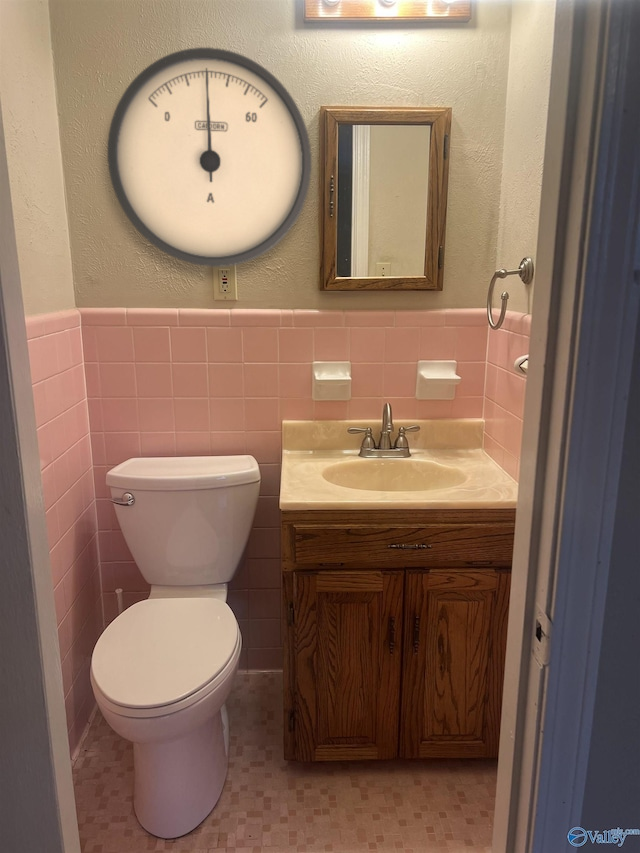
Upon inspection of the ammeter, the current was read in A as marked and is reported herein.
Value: 30 A
